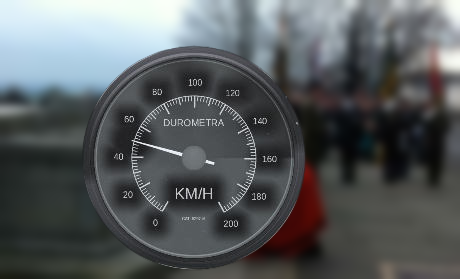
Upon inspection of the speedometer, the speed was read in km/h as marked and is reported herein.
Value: 50 km/h
